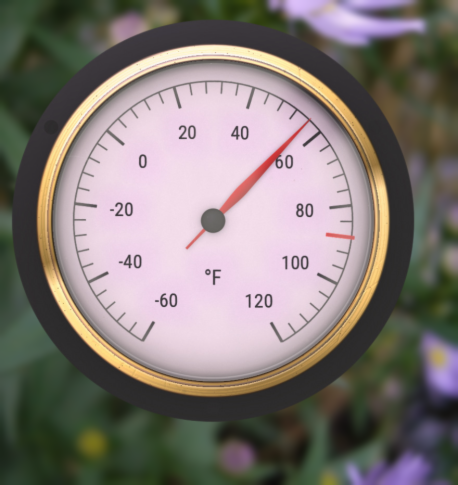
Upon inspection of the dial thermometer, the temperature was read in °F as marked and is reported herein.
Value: 56 °F
